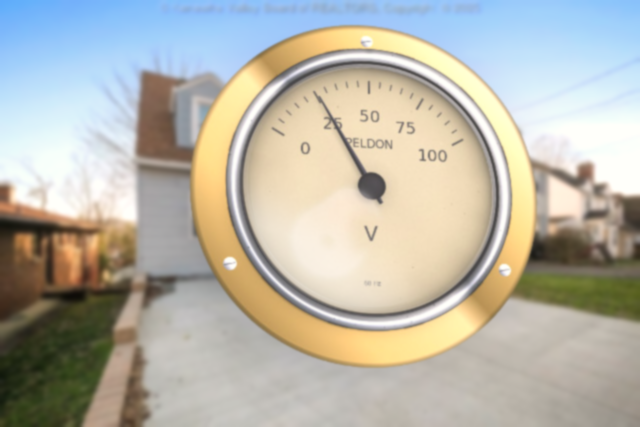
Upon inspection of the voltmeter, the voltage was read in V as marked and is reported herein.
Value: 25 V
